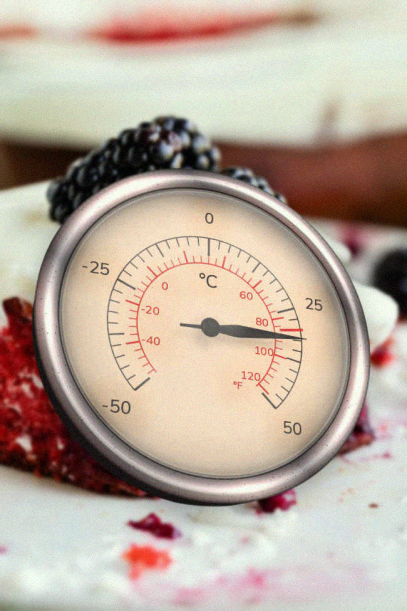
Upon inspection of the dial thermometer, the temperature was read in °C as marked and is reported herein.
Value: 32.5 °C
